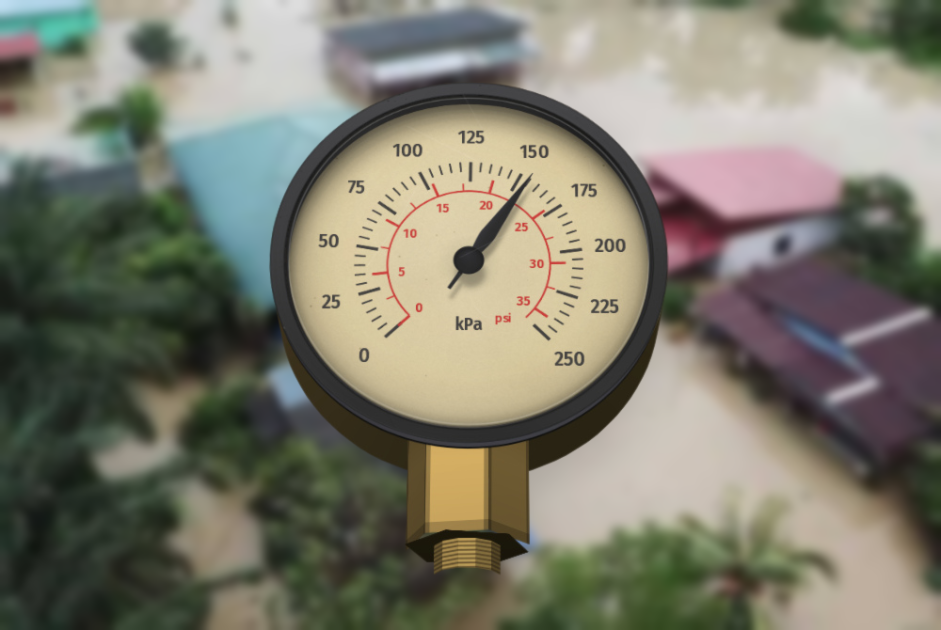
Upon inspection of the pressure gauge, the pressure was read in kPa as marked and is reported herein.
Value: 155 kPa
